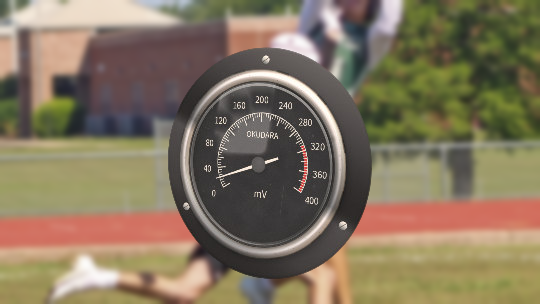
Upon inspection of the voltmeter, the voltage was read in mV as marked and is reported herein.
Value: 20 mV
